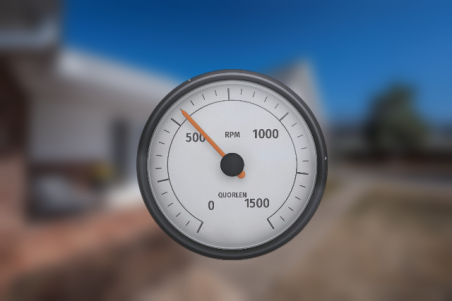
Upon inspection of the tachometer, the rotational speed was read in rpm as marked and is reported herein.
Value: 550 rpm
